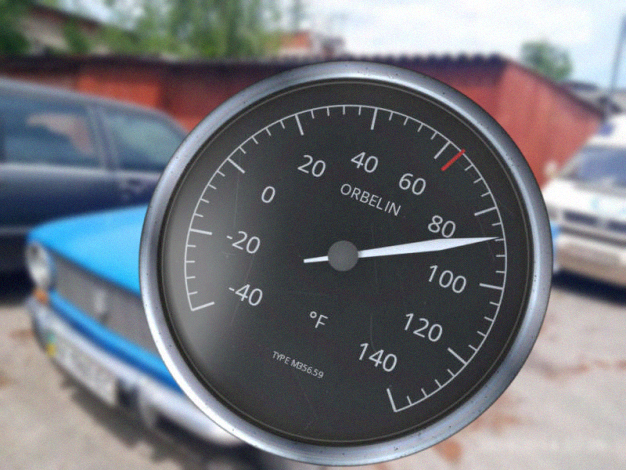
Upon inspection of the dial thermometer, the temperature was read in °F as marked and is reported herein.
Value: 88 °F
